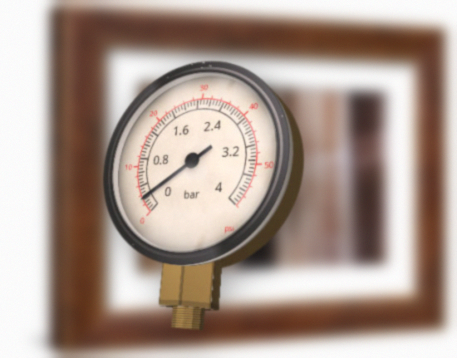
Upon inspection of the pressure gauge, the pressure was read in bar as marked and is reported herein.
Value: 0.2 bar
